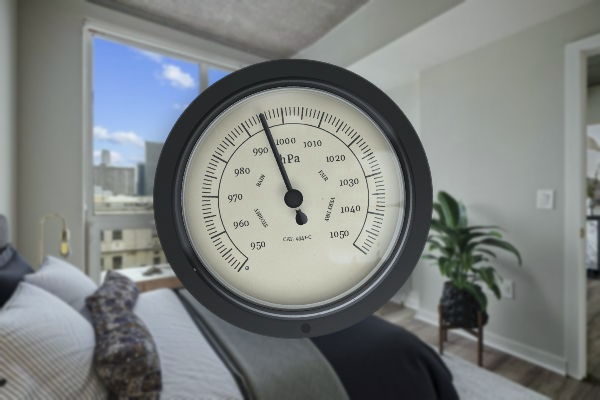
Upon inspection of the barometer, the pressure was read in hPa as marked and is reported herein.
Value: 995 hPa
